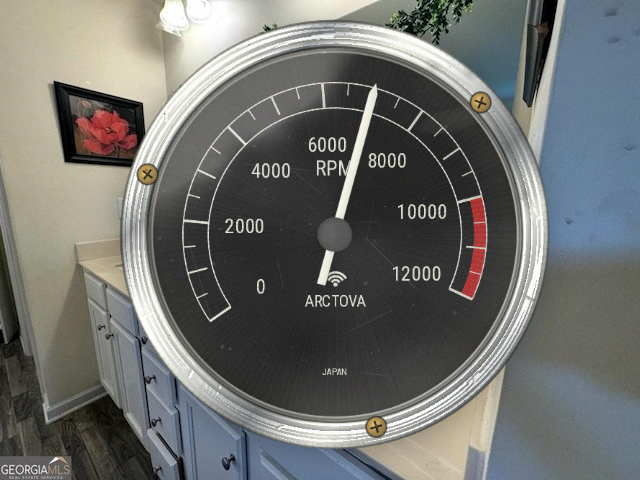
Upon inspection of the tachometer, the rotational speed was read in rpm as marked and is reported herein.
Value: 7000 rpm
